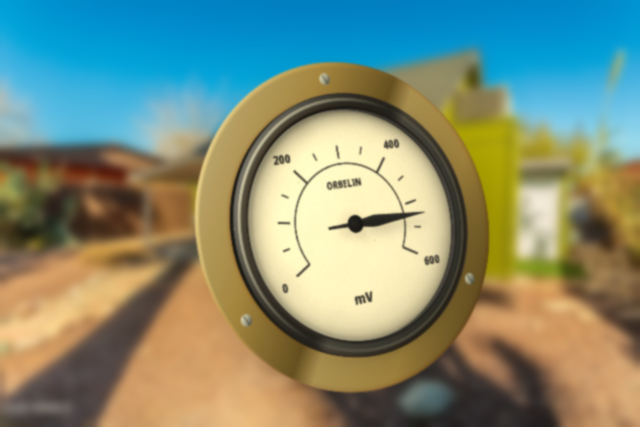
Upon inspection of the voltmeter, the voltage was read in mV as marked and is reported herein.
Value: 525 mV
